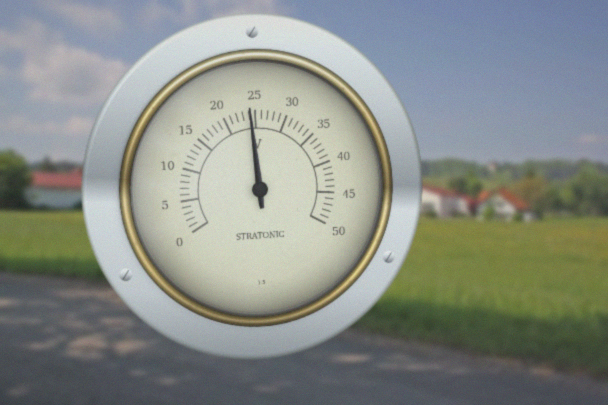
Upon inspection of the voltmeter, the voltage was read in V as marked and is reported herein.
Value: 24 V
